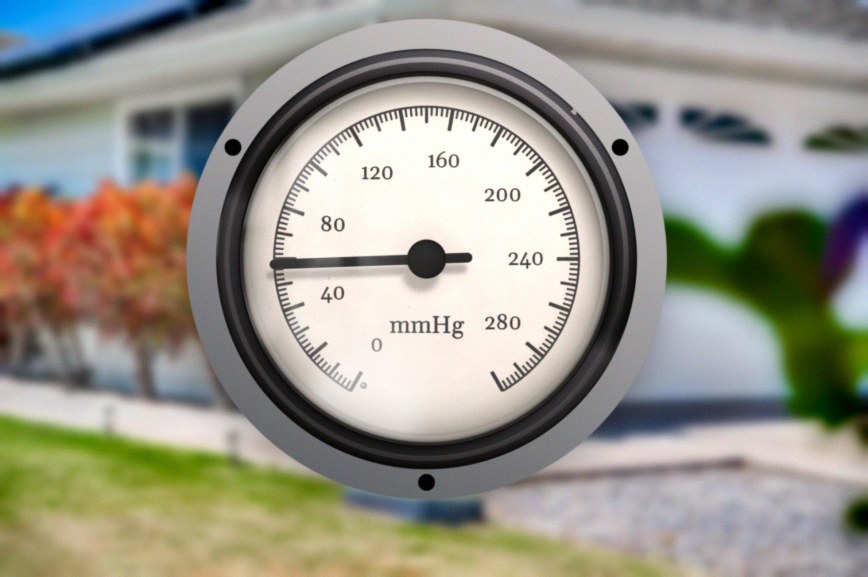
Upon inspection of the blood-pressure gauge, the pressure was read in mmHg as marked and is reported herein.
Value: 58 mmHg
